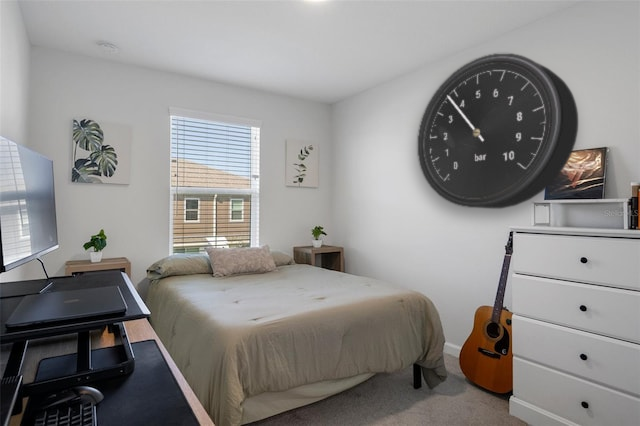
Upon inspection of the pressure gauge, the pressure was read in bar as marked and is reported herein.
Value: 3.75 bar
